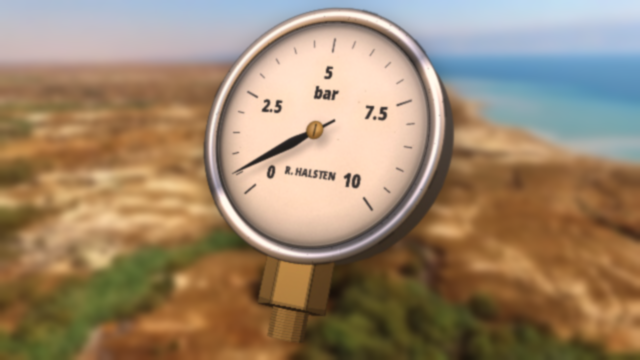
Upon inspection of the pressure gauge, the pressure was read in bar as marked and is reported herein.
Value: 0.5 bar
